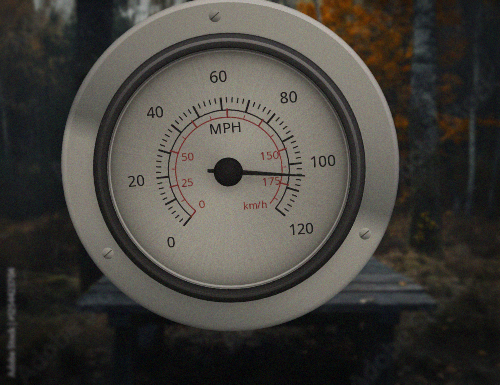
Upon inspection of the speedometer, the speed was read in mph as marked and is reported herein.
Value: 104 mph
